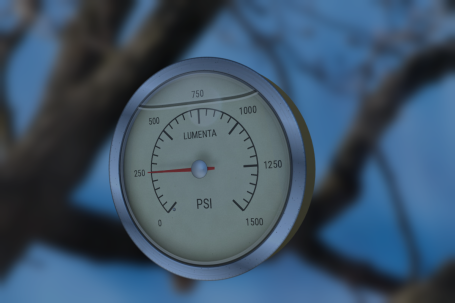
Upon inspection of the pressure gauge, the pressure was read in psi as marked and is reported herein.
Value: 250 psi
